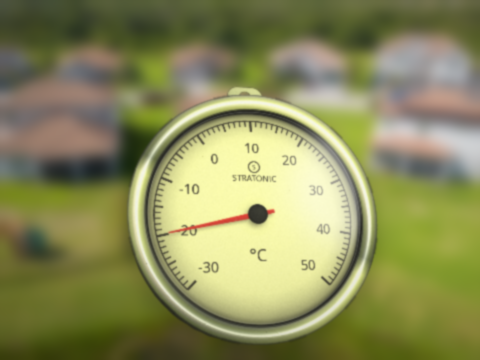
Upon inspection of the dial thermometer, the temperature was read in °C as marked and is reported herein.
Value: -20 °C
